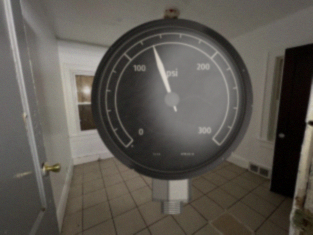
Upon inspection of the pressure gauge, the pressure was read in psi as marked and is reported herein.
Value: 130 psi
